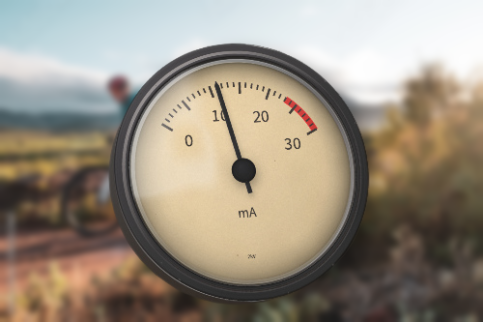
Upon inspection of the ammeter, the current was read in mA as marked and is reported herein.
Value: 11 mA
